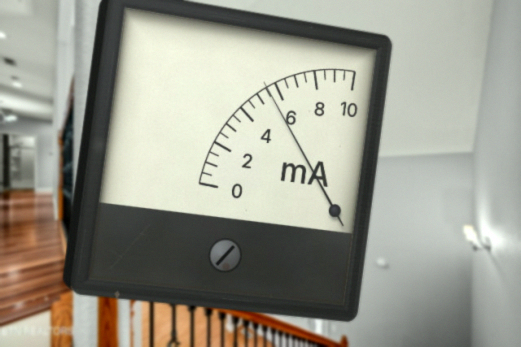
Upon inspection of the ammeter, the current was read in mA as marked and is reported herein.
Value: 5.5 mA
